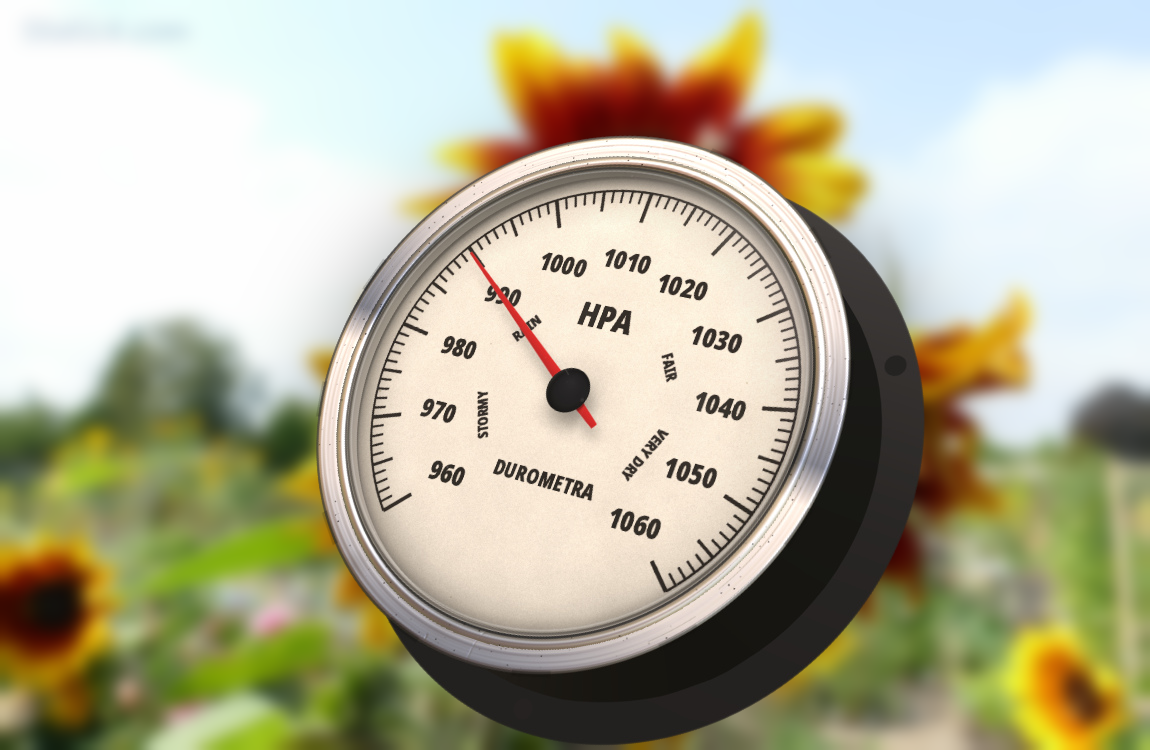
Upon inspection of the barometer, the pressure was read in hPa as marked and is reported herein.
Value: 990 hPa
